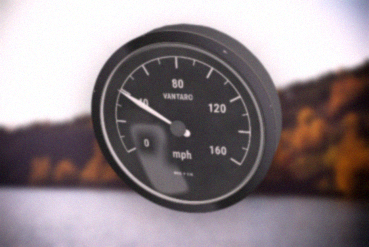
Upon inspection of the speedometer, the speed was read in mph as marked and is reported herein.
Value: 40 mph
